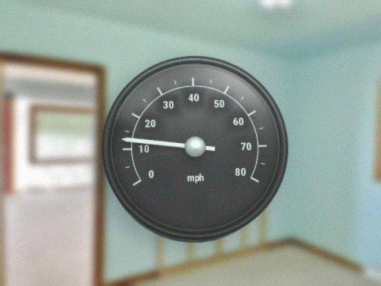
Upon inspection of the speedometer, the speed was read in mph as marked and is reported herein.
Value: 12.5 mph
